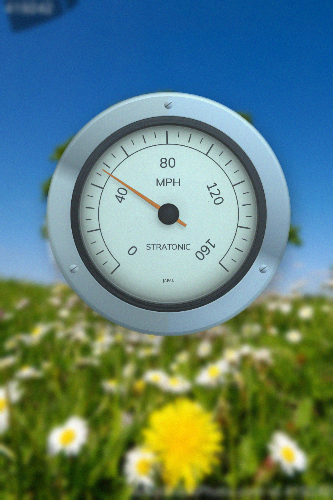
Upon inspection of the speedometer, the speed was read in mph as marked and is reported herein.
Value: 47.5 mph
